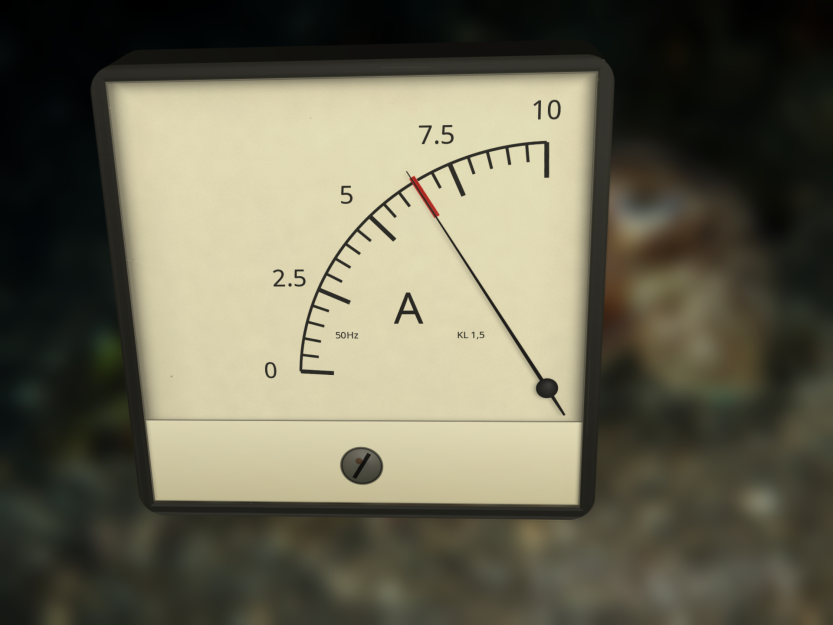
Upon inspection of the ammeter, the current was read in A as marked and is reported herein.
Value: 6.5 A
